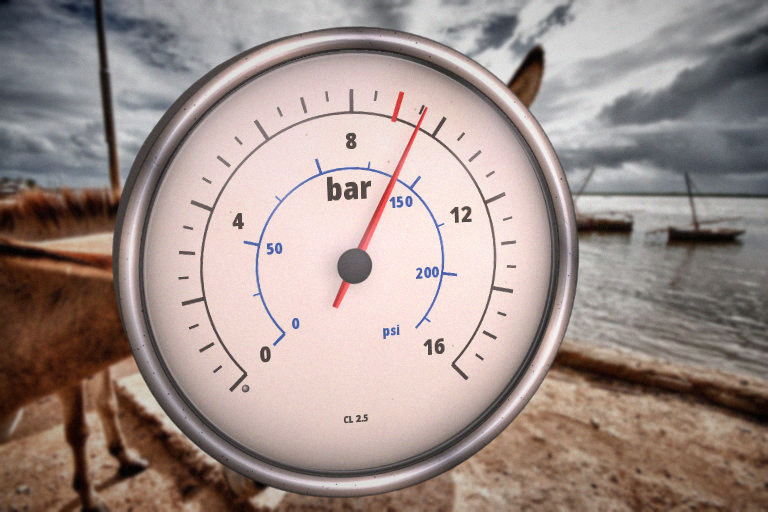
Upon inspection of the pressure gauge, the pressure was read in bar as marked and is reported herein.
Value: 9.5 bar
